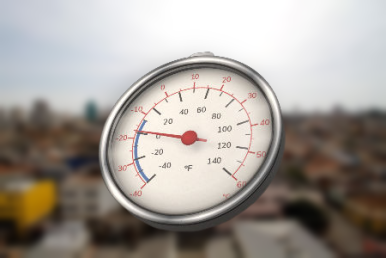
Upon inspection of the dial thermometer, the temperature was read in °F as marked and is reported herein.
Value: 0 °F
